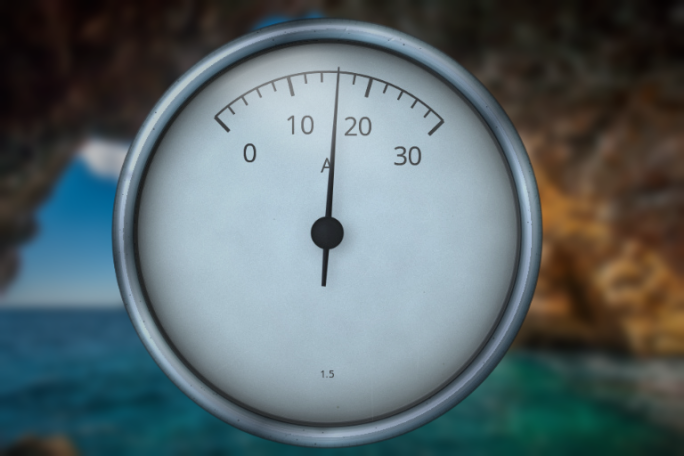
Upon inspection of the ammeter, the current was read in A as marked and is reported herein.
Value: 16 A
